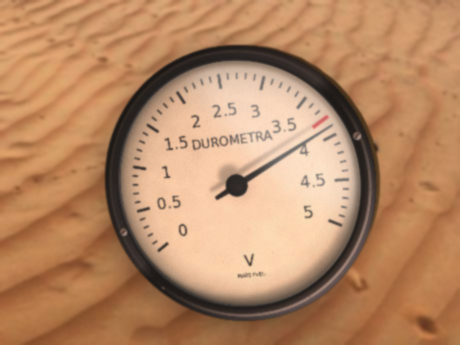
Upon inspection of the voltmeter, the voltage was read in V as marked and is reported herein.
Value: 3.9 V
